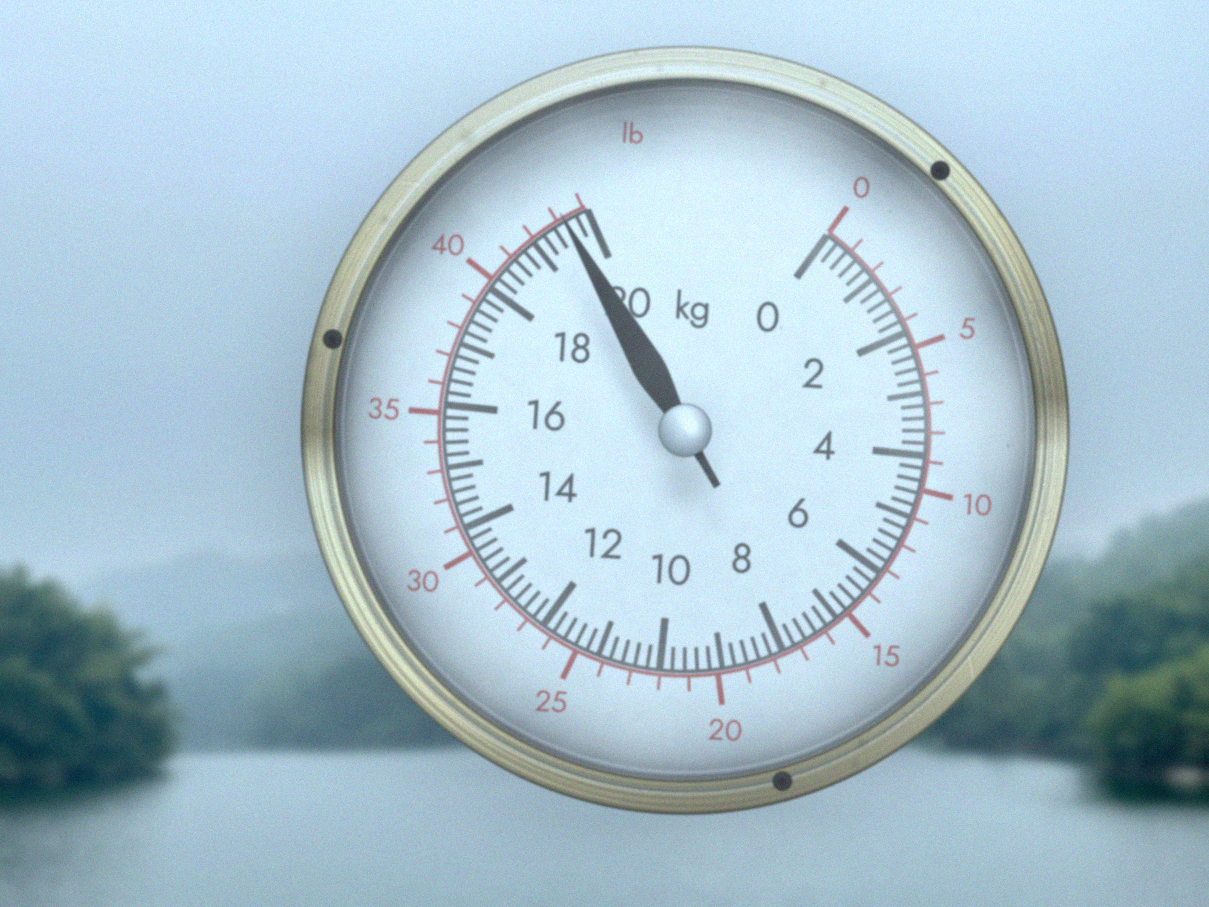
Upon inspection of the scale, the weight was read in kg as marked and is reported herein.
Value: 19.6 kg
